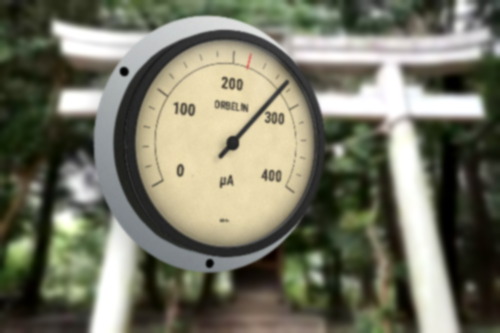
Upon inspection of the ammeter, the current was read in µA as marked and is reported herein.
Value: 270 µA
